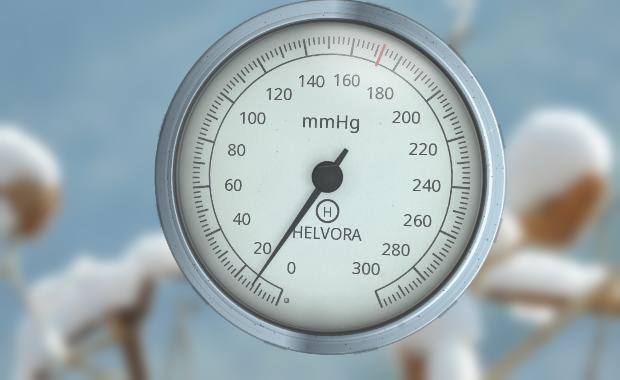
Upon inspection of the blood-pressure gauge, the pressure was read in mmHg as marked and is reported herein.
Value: 12 mmHg
